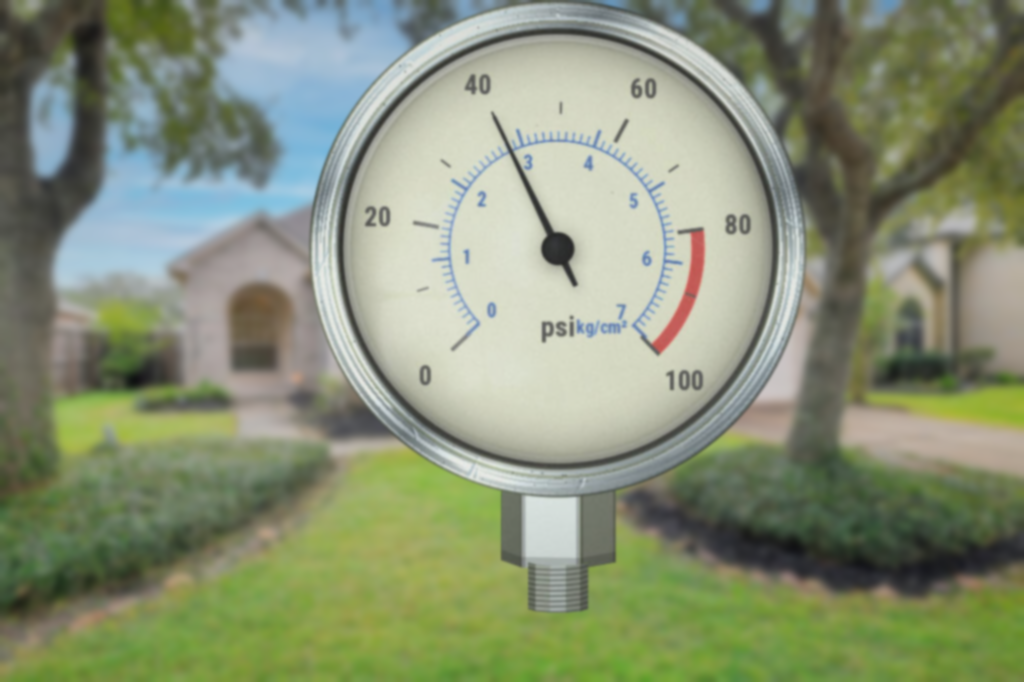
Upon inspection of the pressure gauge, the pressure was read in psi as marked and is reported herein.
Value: 40 psi
